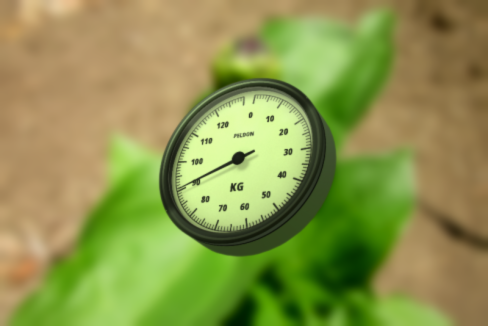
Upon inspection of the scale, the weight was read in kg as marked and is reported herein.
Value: 90 kg
